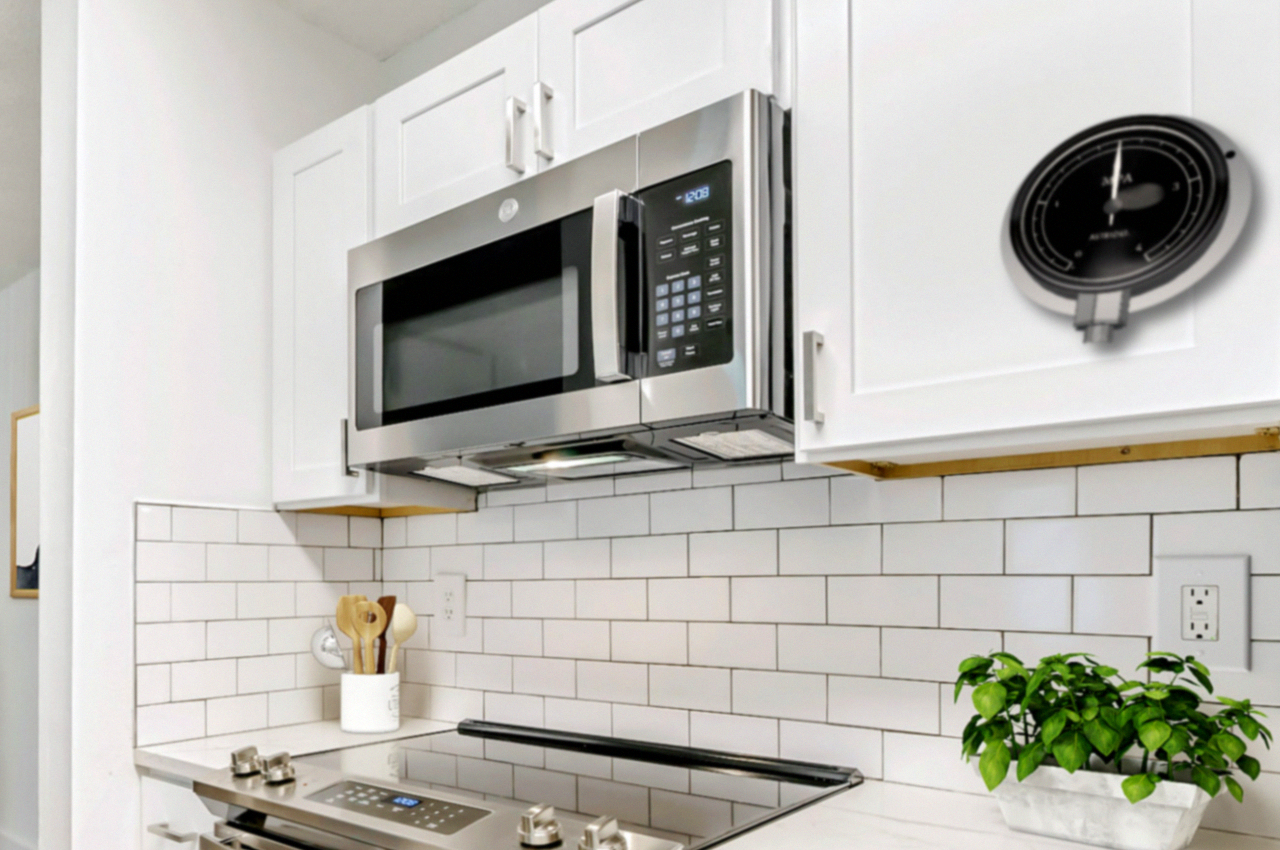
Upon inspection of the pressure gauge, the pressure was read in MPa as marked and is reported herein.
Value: 2 MPa
